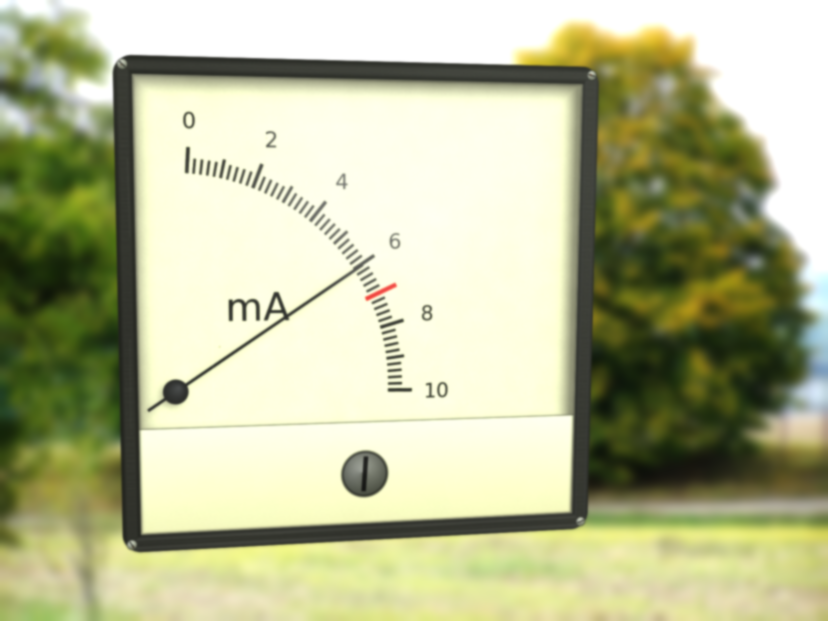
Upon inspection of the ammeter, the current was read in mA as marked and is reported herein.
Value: 6 mA
